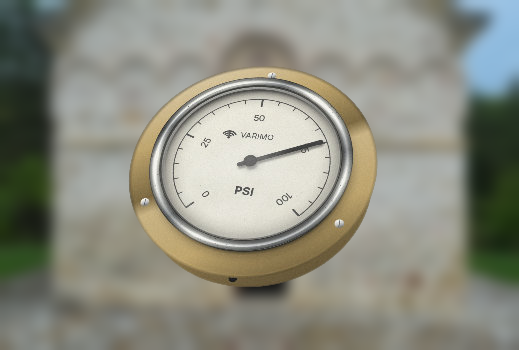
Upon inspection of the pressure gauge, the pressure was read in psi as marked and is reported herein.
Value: 75 psi
